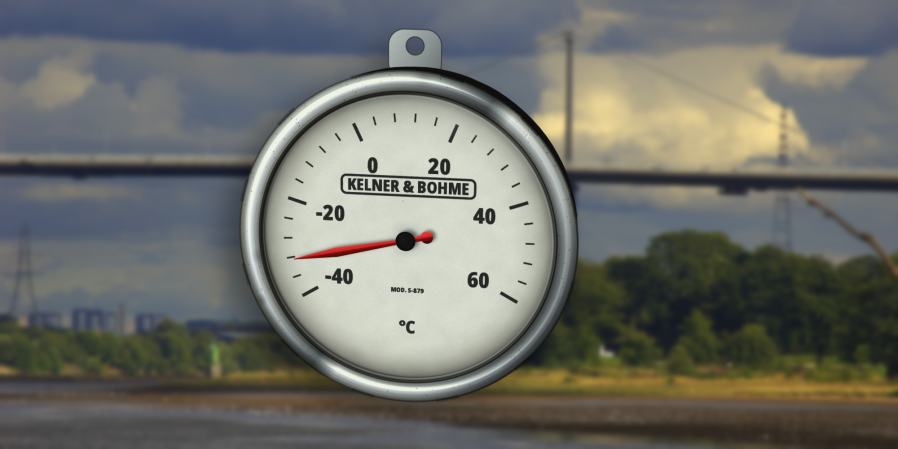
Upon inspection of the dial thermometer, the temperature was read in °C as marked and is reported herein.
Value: -32 °C
